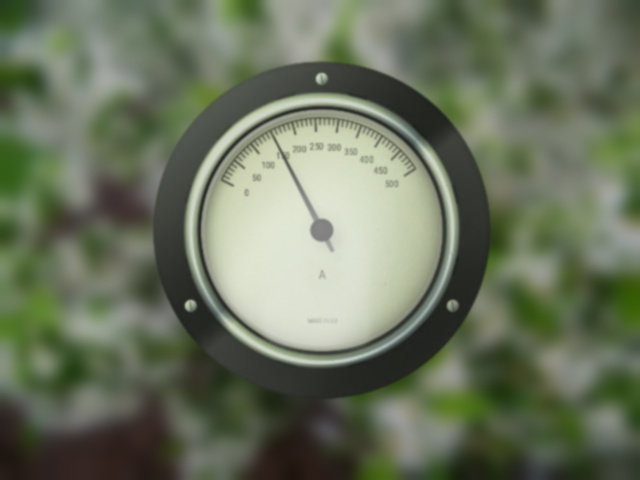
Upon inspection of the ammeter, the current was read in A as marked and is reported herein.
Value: 150 A
